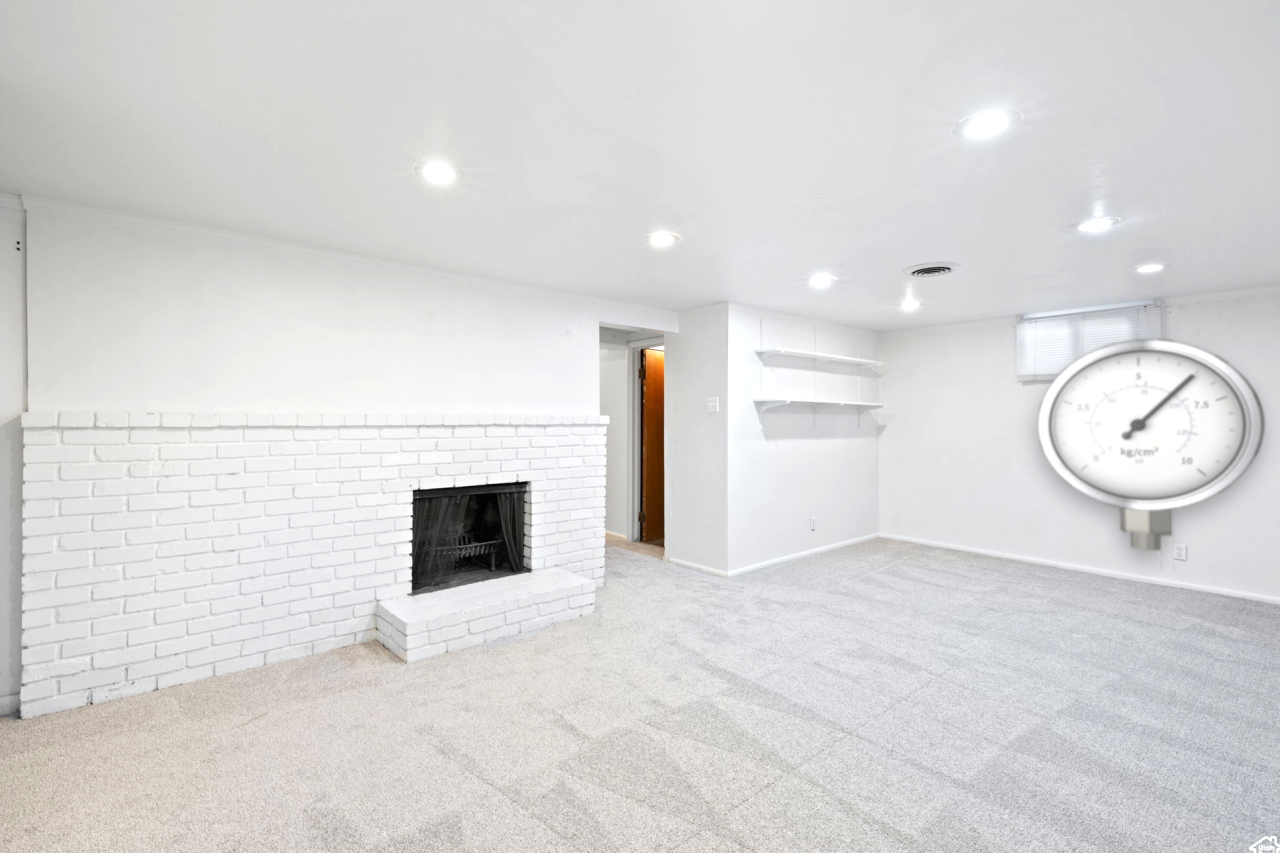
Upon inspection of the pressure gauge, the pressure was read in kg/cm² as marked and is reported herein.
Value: 6.5 kg/cm²
